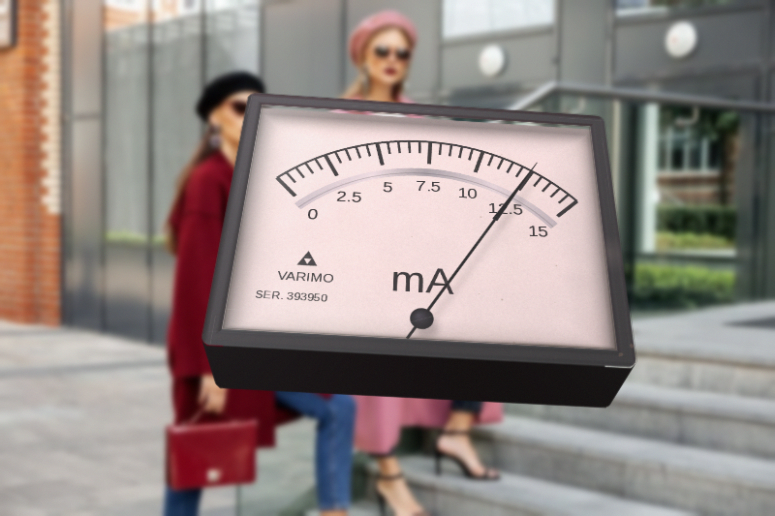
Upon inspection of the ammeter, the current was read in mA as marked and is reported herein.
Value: 12.5 mA
